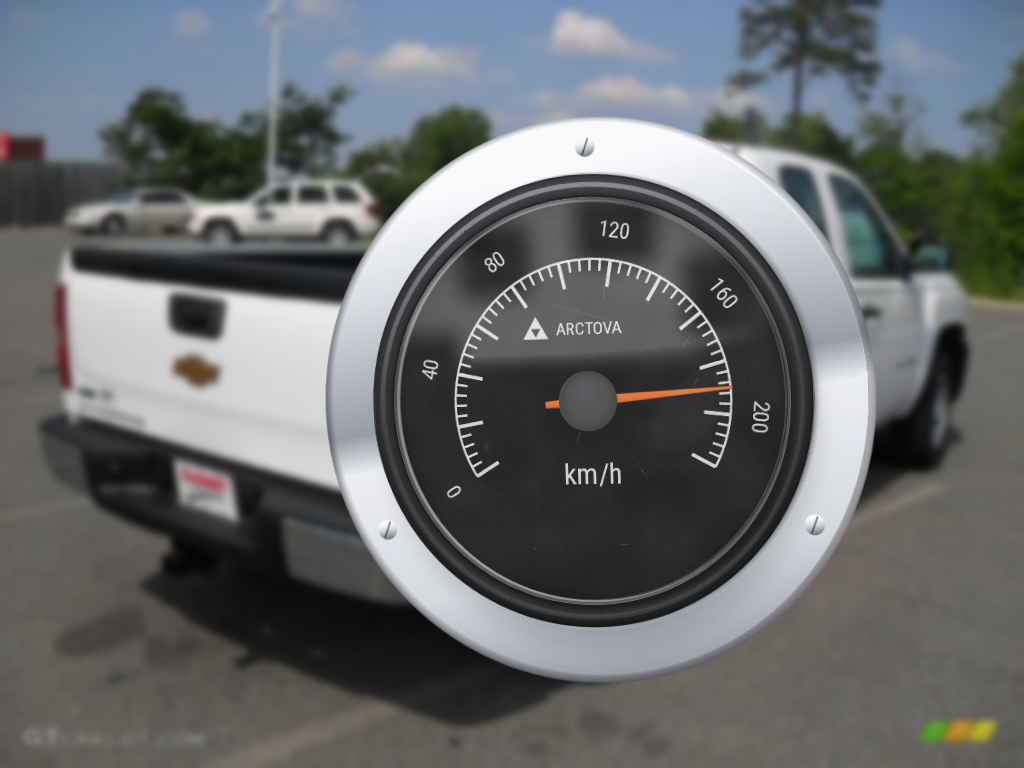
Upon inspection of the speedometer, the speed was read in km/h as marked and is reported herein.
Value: 190 km/h
